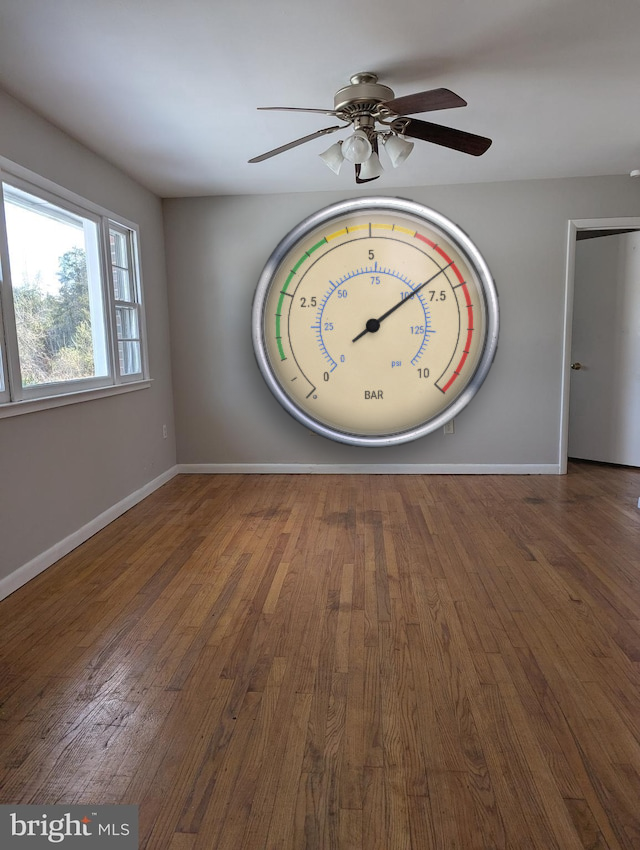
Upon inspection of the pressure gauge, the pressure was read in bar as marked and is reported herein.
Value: 7 bar
